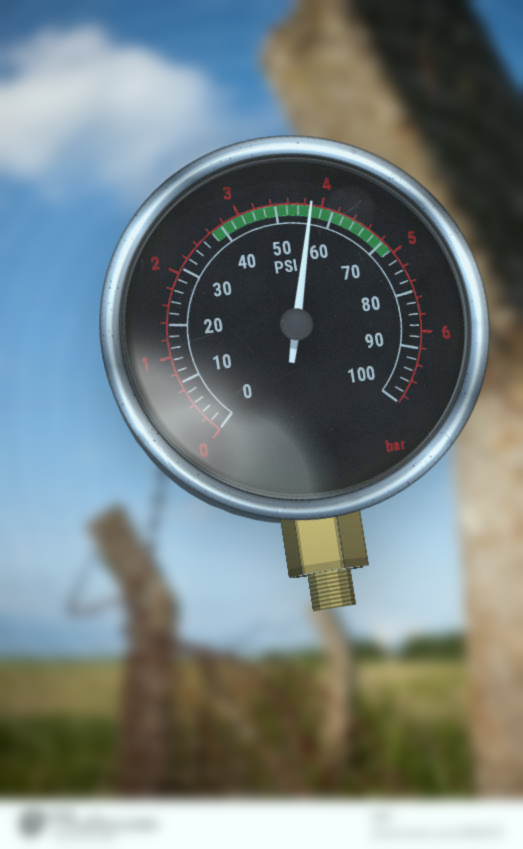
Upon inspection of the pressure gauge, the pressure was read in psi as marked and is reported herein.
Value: 56 psi
